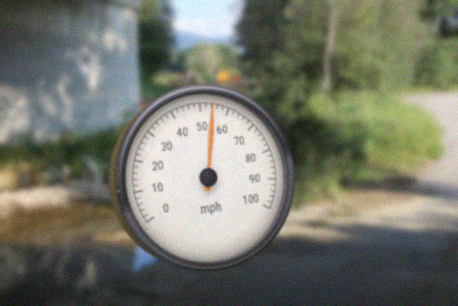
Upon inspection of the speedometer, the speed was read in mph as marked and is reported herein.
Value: 54 mph
